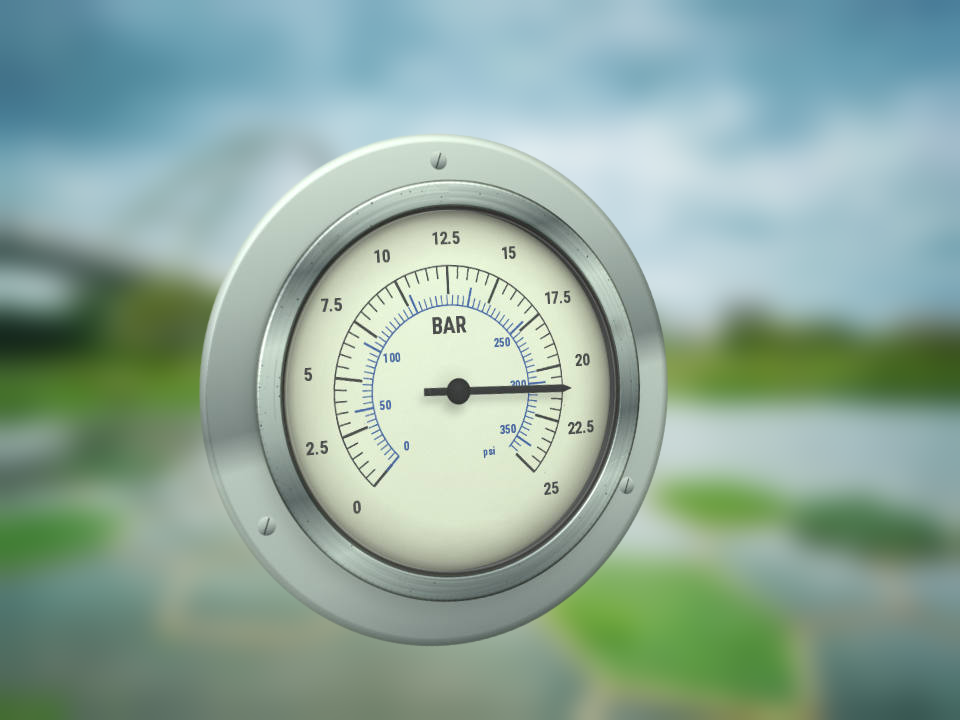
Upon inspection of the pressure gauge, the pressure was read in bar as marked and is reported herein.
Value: 21 bar
